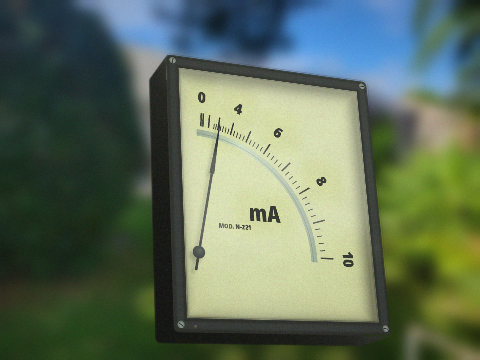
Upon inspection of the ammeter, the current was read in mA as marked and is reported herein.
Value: 3 mA
